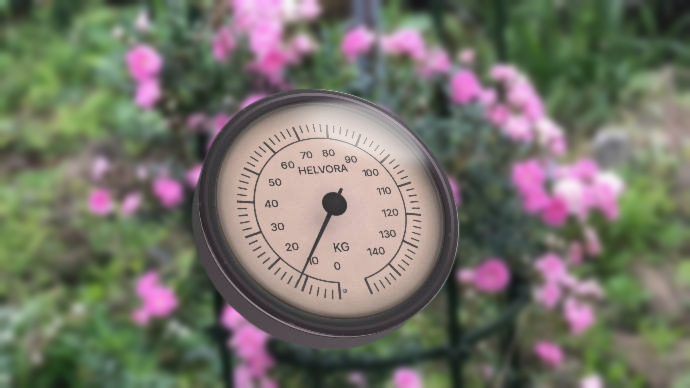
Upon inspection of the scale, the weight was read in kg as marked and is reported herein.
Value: 12 kg
